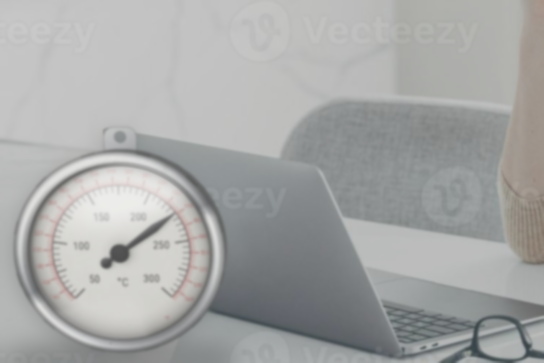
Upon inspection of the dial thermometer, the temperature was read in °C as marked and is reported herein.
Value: 225 °C
